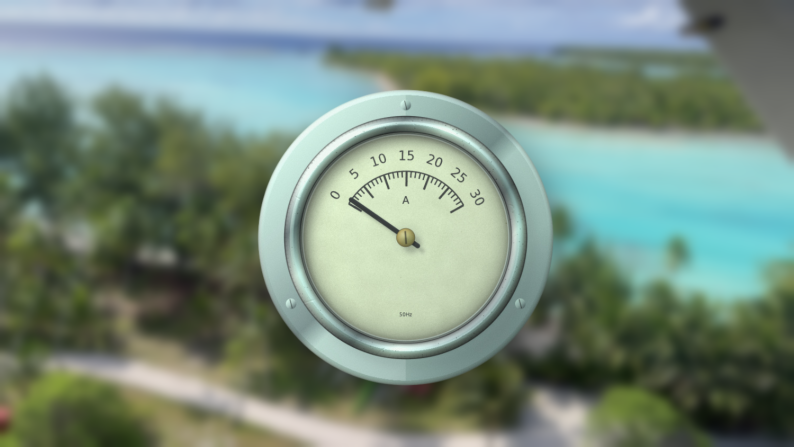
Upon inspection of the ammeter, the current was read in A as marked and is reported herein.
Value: 1 A
